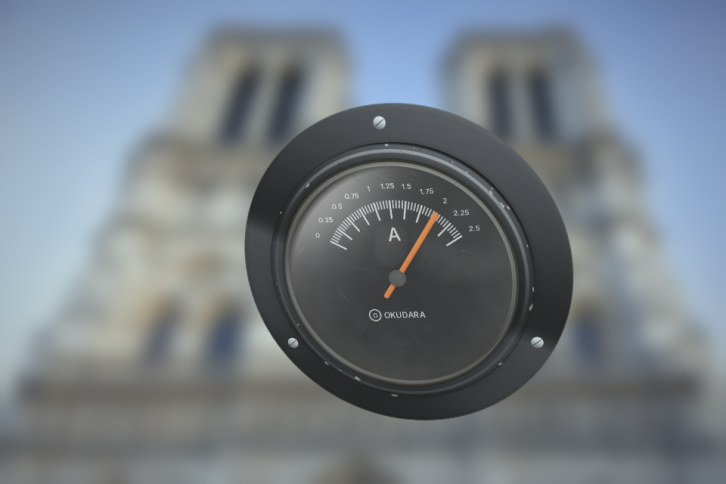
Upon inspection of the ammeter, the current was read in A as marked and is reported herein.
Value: 2 A
